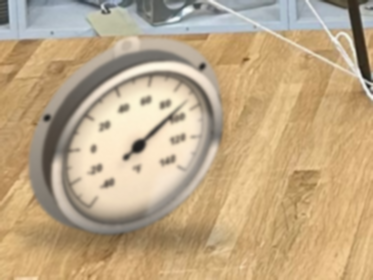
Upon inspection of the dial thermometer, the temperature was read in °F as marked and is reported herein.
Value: 90 °F
